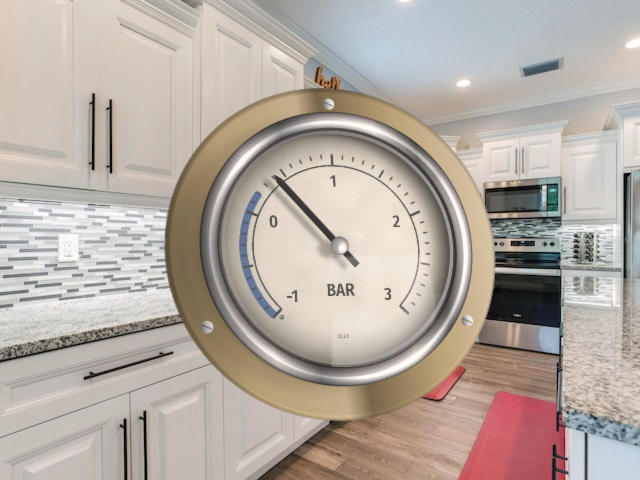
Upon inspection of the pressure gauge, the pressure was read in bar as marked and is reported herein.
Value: 0.4 bar
